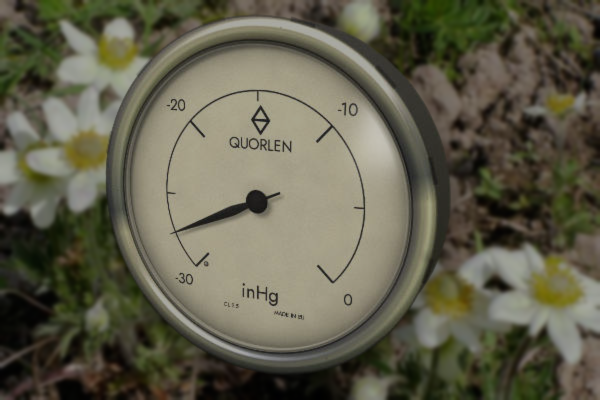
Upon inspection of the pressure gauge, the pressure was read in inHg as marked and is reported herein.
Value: -27.5 inHg
